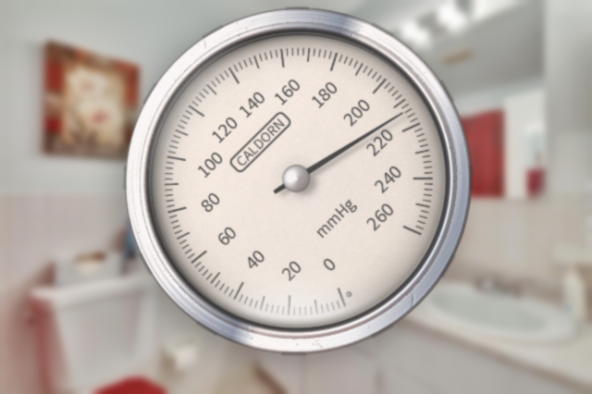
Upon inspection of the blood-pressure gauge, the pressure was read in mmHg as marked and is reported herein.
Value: 214 mmHg
